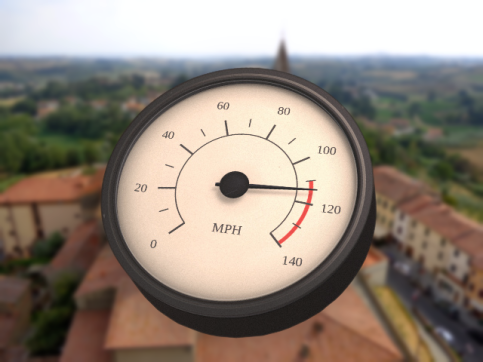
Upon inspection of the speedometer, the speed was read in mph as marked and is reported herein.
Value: 115 mph
